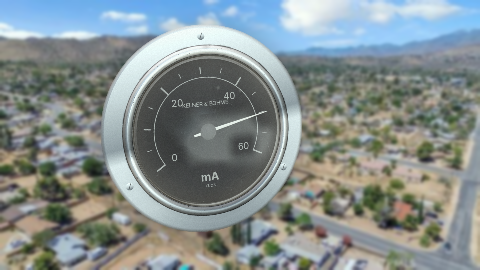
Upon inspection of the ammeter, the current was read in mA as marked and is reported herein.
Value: 50 mA
